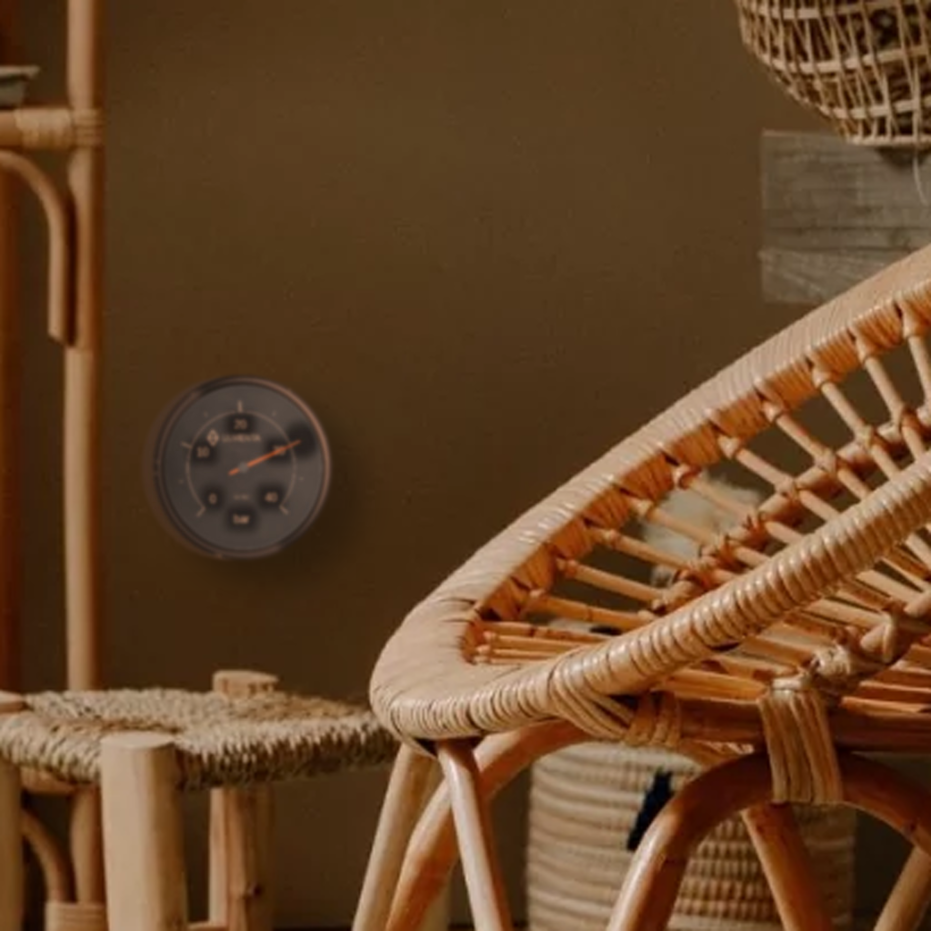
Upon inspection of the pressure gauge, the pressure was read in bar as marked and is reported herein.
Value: 30 bar
